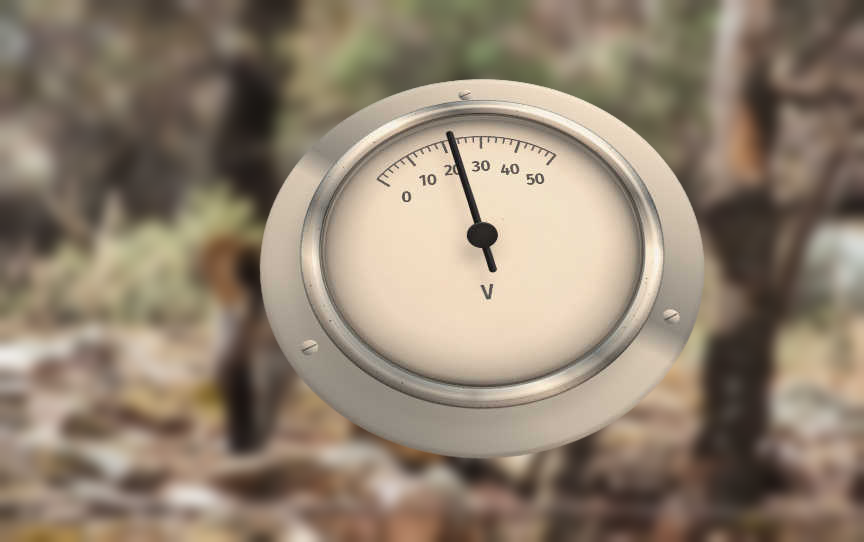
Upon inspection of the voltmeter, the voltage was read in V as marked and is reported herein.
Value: 22 V
